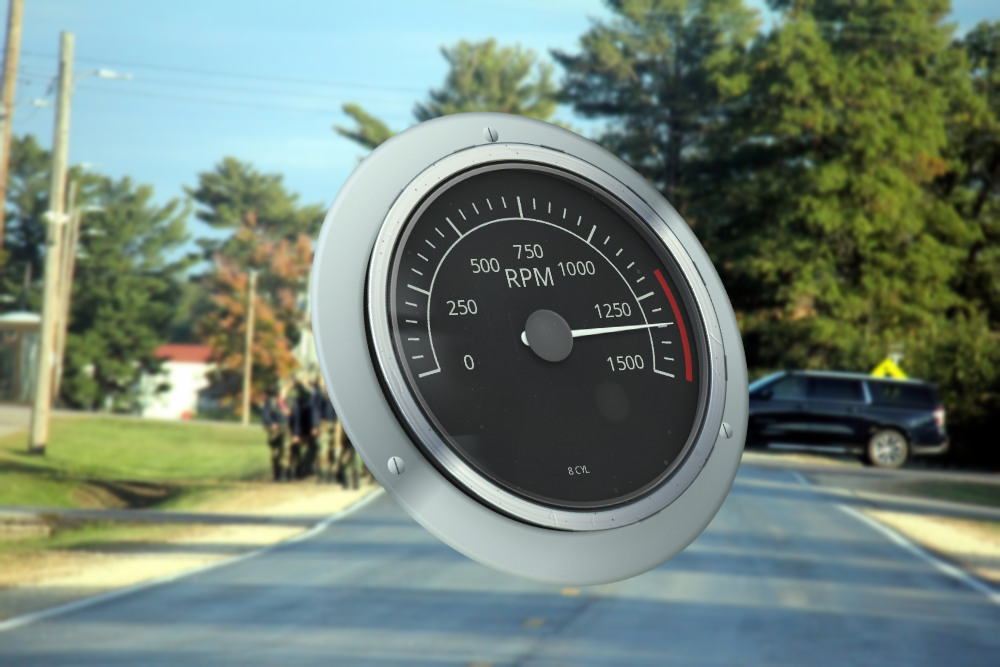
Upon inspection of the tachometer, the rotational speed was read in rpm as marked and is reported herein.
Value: 1350 rpm
